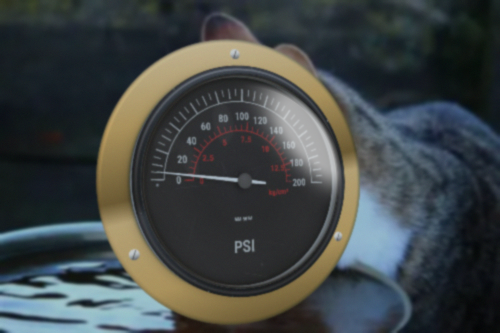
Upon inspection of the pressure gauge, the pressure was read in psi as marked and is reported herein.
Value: 5 psi
